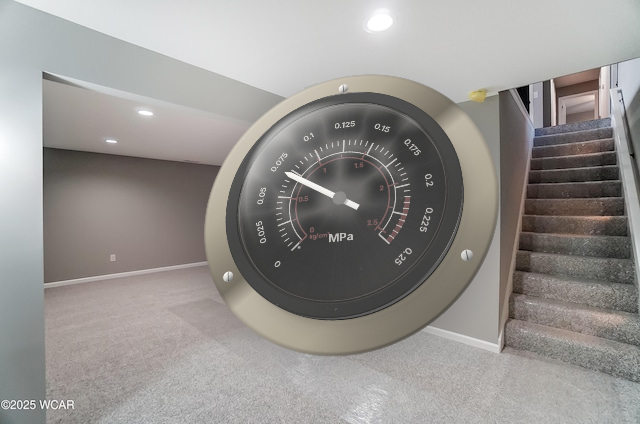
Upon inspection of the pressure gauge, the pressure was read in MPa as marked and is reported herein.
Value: 0.07 MPa
